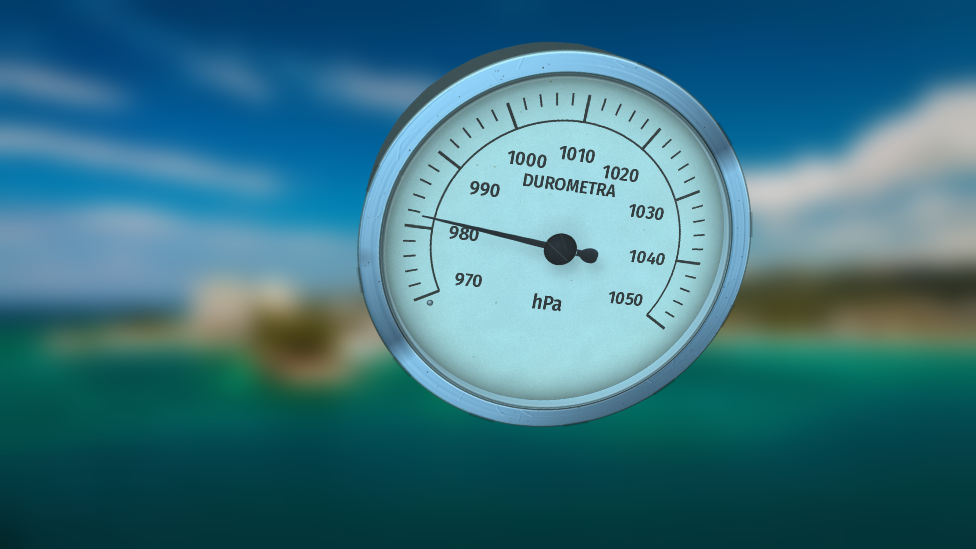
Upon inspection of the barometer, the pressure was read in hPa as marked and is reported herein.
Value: 982 hPa
